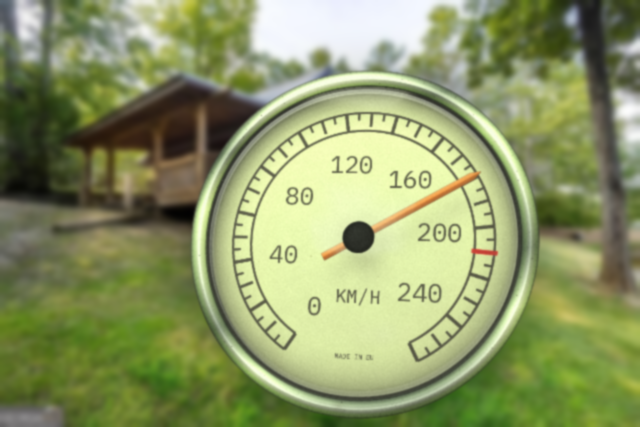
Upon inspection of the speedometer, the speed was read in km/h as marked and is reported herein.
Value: 180 km/h
